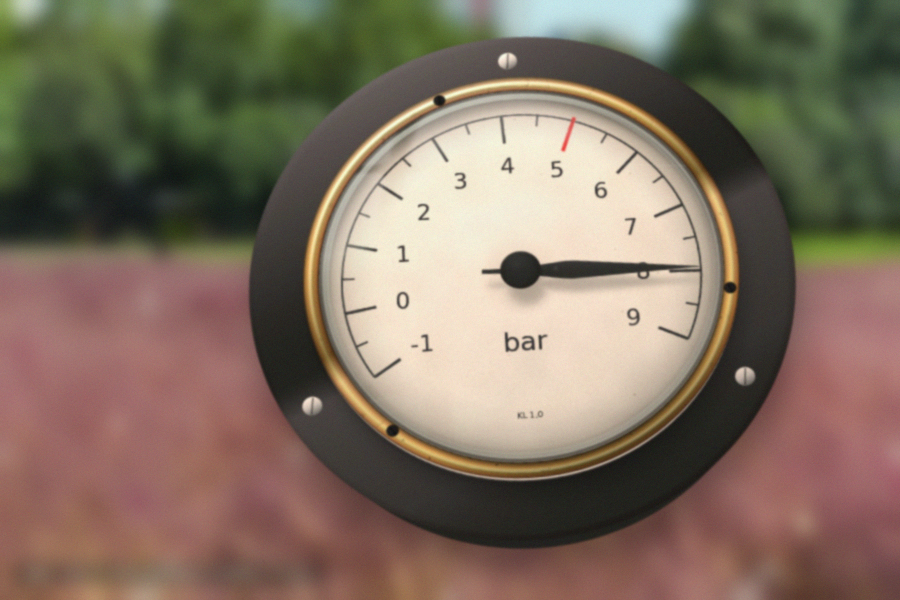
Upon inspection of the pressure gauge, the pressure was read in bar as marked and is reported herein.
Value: 8 bar
